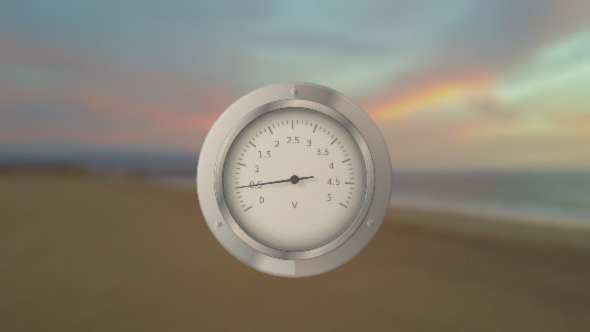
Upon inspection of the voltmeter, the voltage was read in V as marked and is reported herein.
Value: 0.5 V
